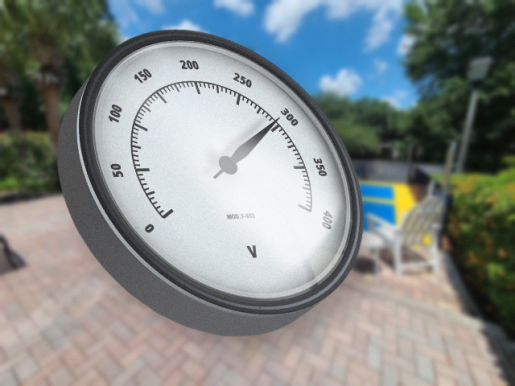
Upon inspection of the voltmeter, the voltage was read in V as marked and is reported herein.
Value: 295 V
